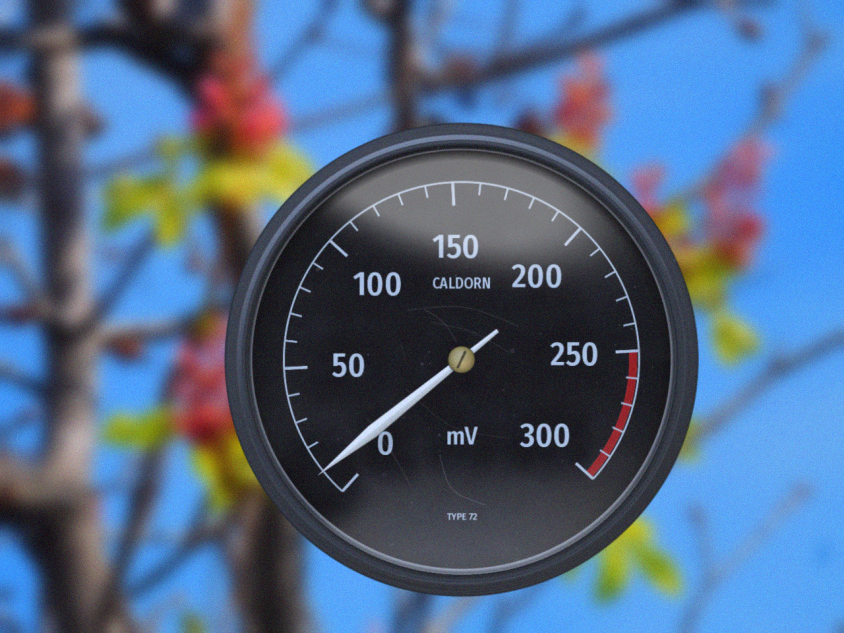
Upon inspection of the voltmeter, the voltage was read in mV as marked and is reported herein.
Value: 10 mV
